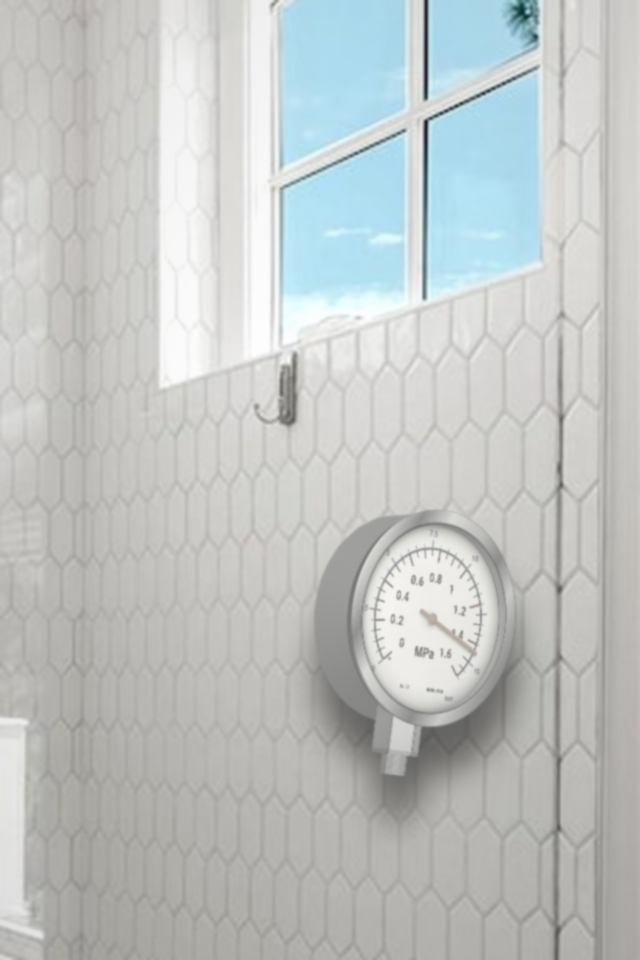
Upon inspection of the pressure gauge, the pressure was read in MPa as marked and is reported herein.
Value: 1.45 MPa
